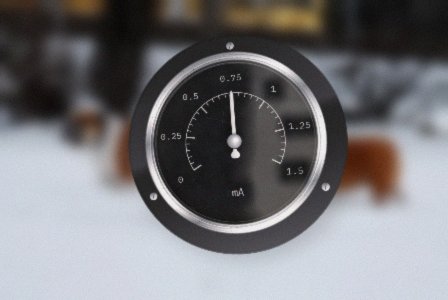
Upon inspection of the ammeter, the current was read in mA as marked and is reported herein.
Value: 0.75 mA
